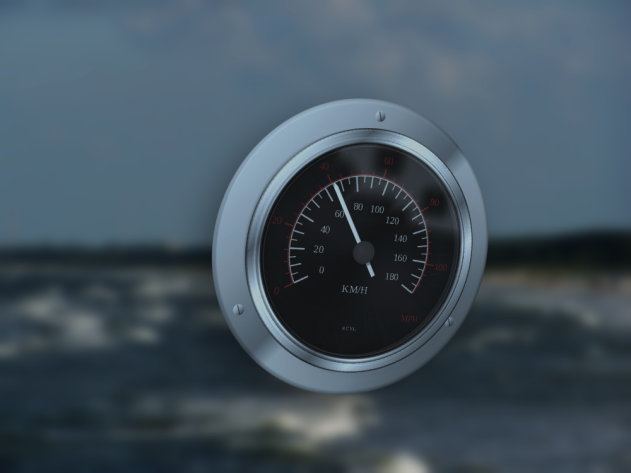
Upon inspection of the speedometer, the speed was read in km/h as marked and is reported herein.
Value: 65 km/h
